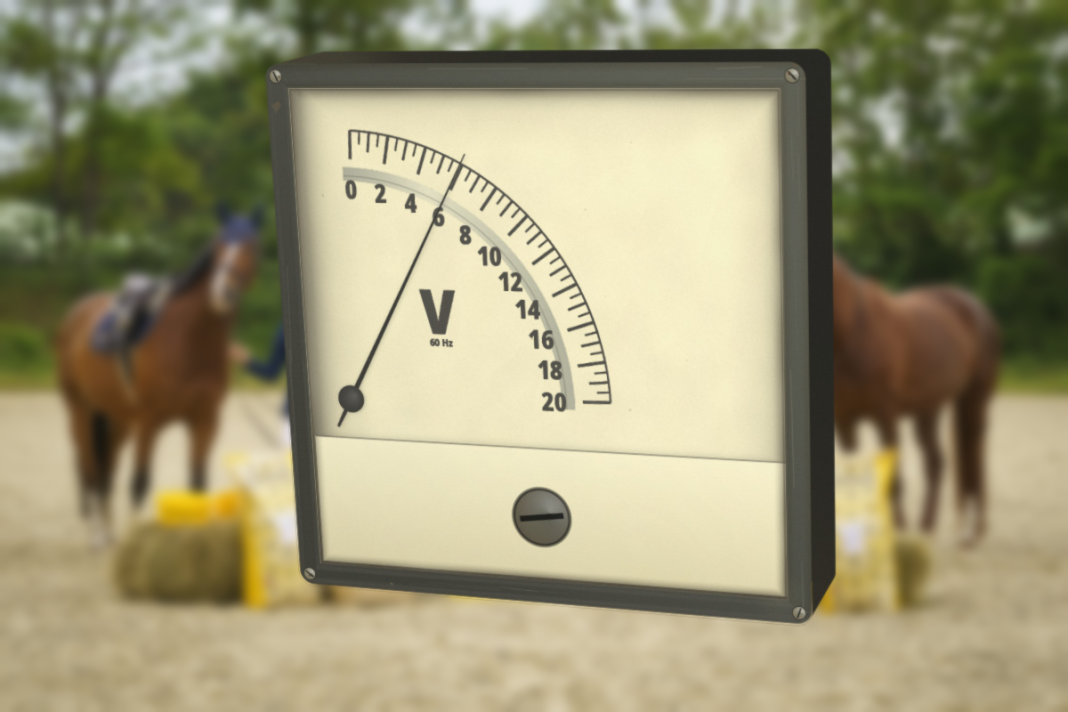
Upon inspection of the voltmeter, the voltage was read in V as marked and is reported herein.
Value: 6 V
